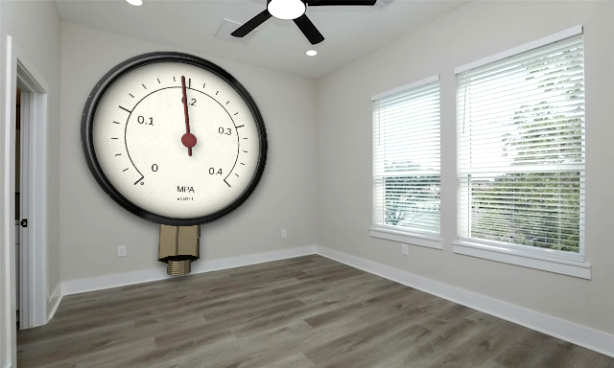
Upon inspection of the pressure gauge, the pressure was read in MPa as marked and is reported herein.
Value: 0.19 MPa
